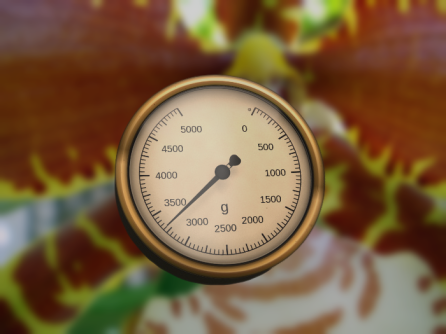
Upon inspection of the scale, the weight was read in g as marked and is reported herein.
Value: 3300 g
